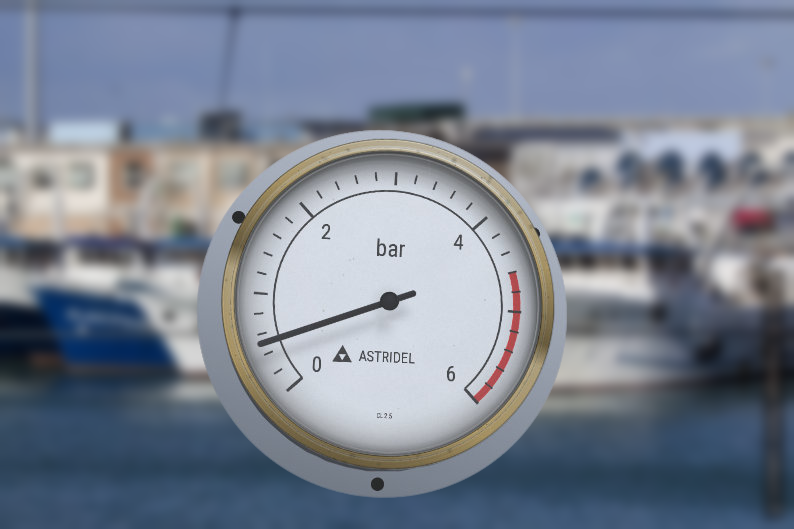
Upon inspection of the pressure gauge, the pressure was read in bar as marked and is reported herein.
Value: 0.5 bar
